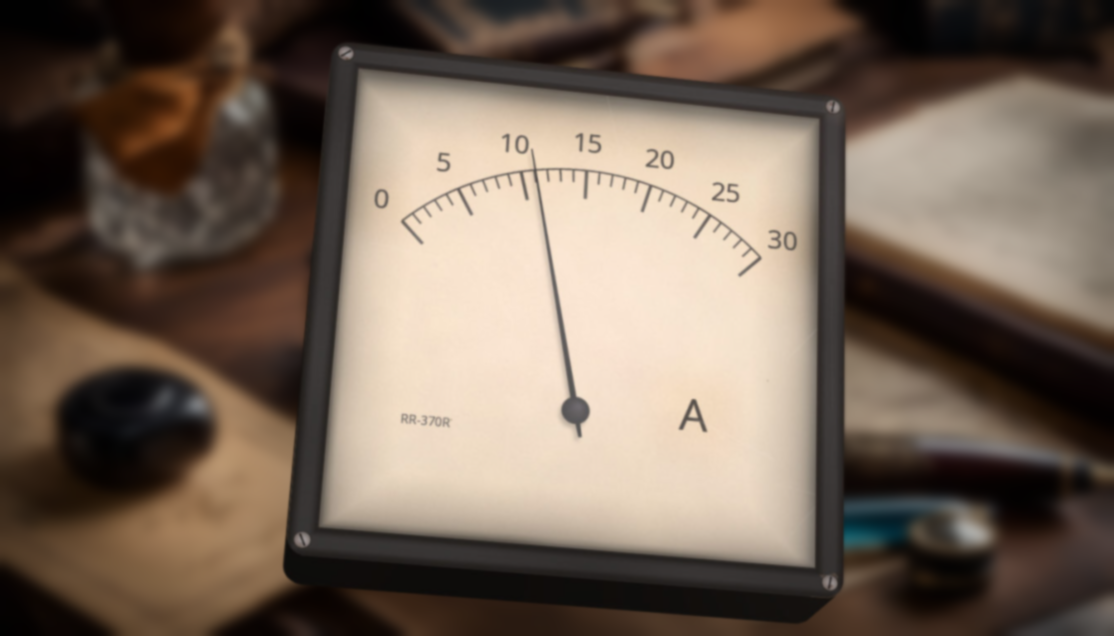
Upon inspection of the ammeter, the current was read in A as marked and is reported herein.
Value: 11 A
